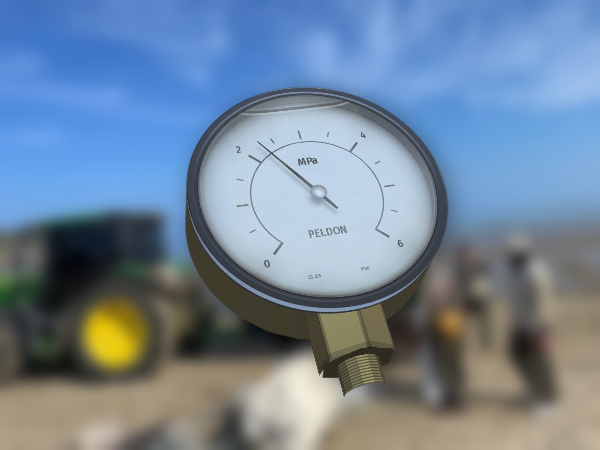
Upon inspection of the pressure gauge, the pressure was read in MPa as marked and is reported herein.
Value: 2.25 MPa
